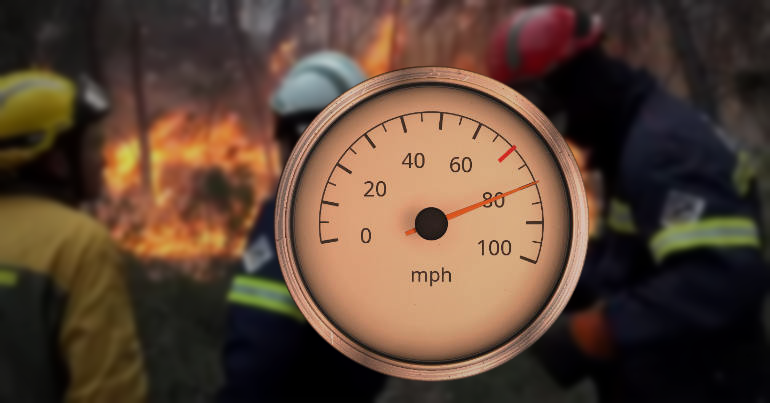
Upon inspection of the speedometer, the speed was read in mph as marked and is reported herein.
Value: 80 mph
